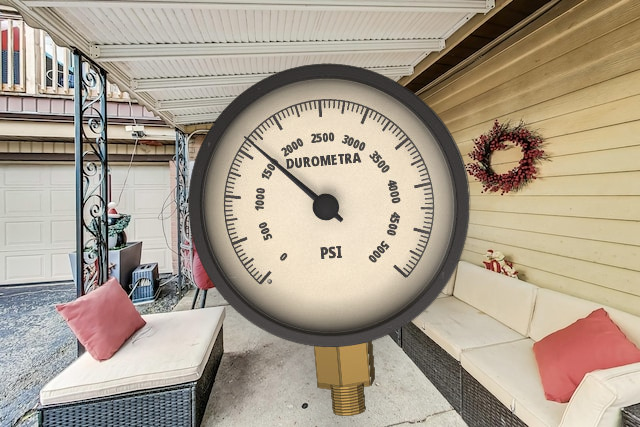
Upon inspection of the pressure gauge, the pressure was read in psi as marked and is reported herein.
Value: 1650 psi
